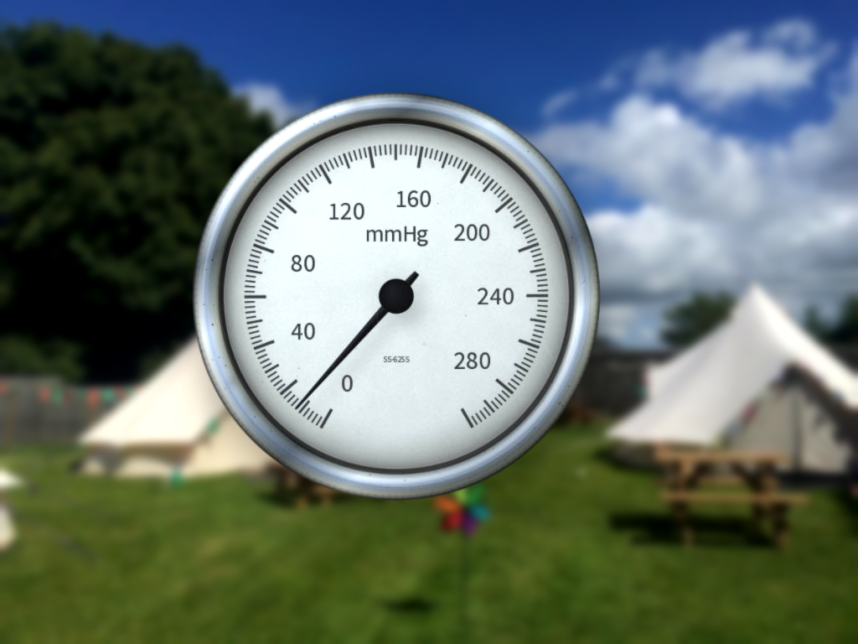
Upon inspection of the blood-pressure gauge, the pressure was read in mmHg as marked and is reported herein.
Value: 12 mmHg
